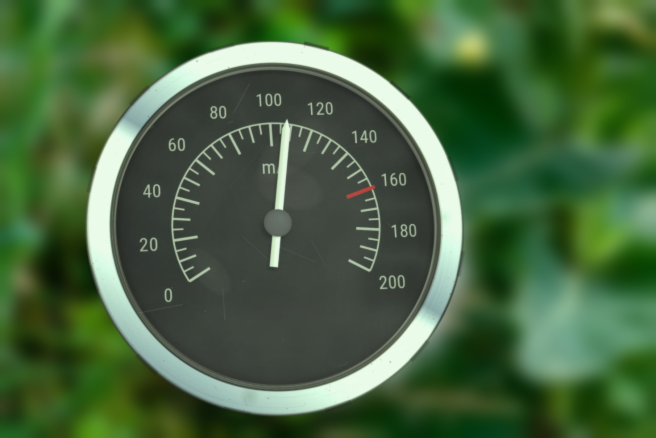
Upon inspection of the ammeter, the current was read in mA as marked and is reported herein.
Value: 107.5 mA
